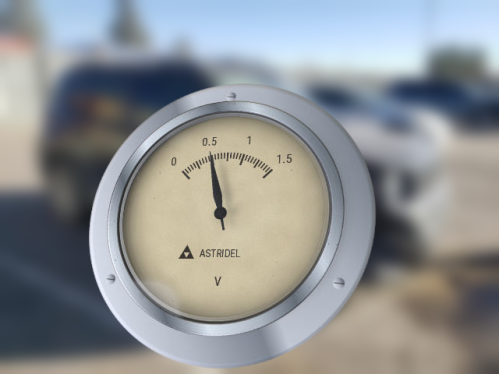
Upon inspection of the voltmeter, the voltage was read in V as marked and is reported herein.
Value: 0.5 V
